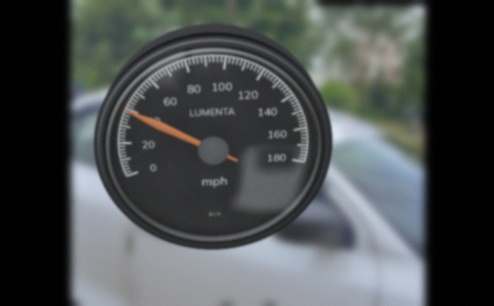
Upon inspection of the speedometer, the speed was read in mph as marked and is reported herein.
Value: 40 mph
